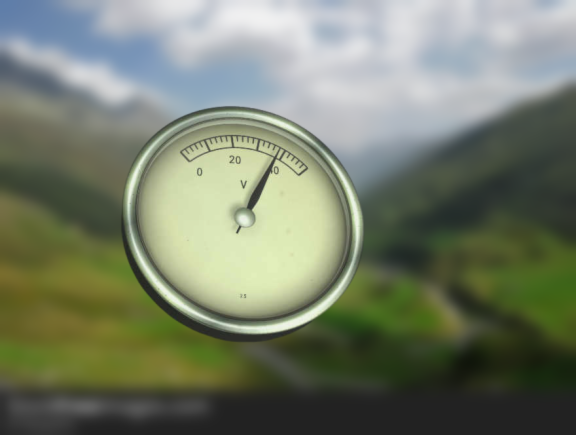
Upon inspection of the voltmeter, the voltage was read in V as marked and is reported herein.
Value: 38 V
